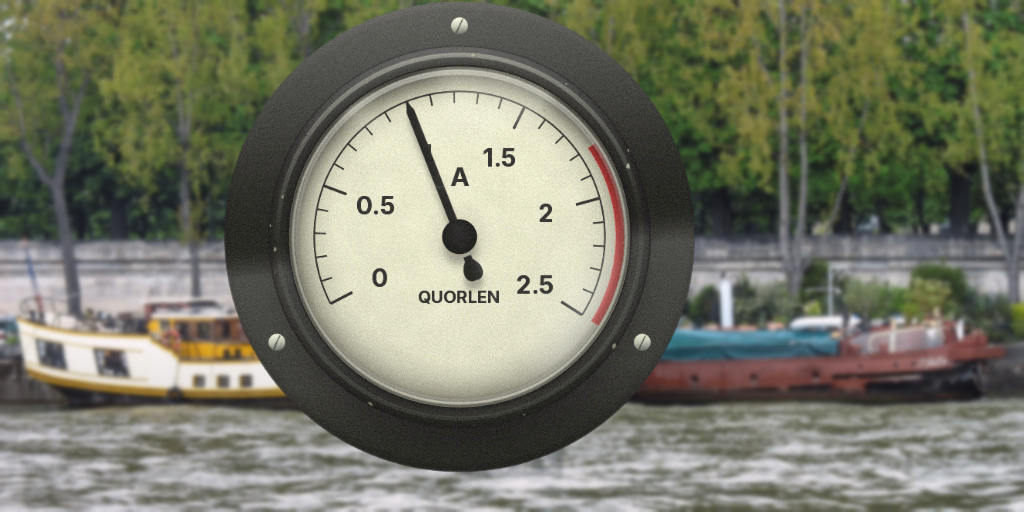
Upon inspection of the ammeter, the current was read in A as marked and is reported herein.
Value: 1 A
